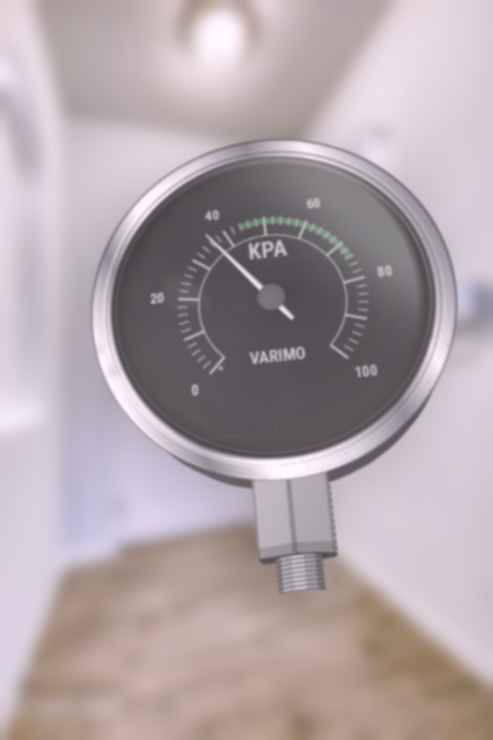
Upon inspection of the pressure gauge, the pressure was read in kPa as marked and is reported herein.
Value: 36 kPa
